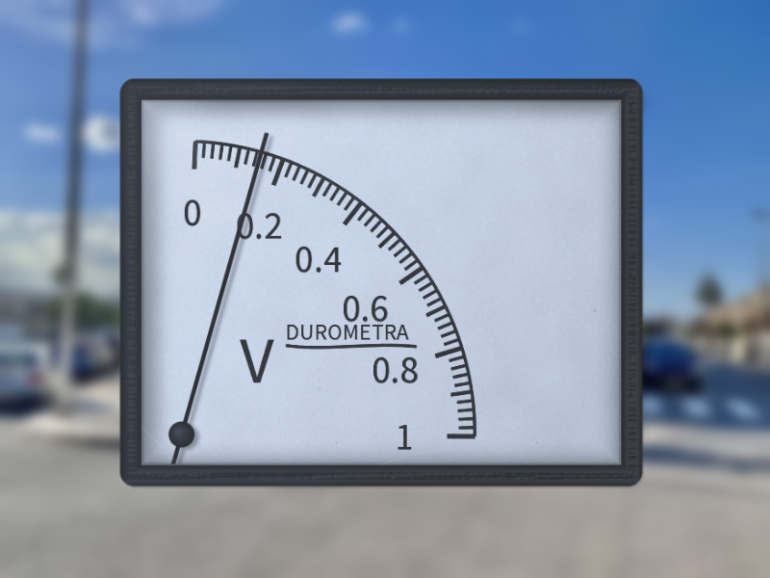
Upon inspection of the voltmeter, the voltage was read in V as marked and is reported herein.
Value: 0.15 V
